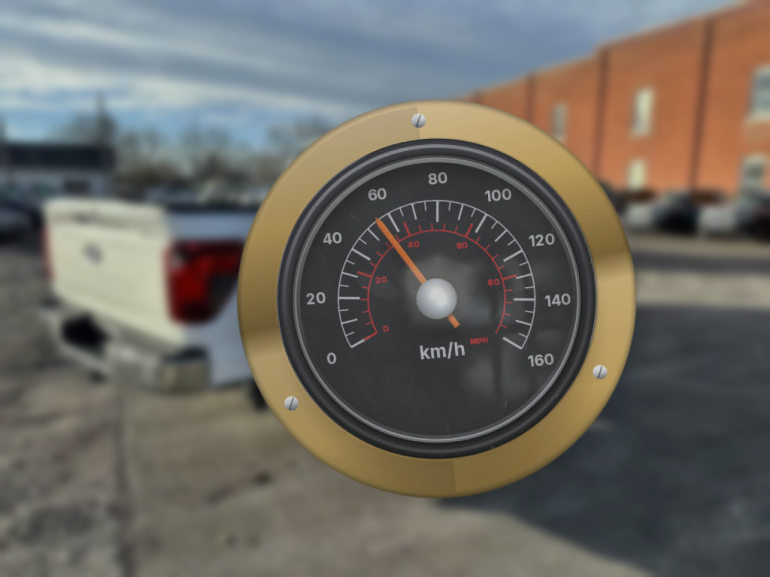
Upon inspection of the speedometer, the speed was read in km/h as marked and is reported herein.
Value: 55 km/h
